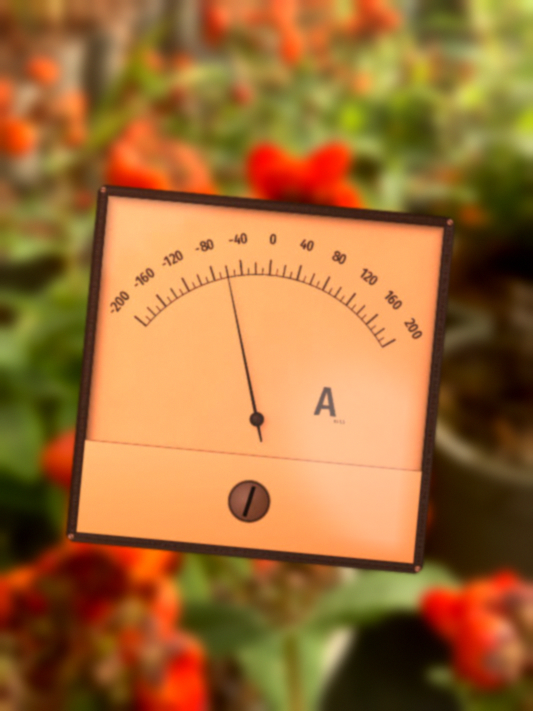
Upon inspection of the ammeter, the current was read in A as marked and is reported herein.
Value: -60 A
